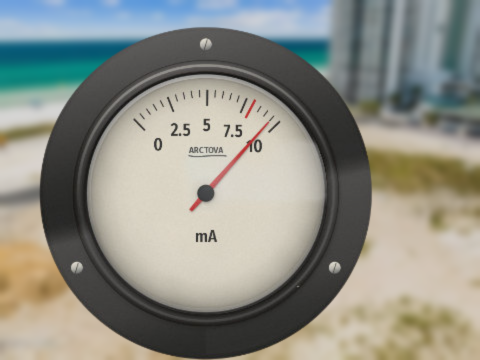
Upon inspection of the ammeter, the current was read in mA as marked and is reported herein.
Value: 9.5 mA
